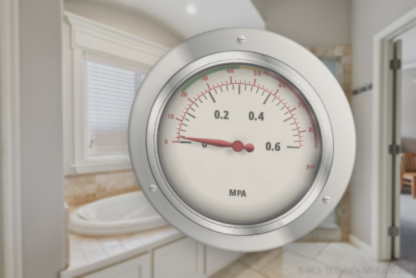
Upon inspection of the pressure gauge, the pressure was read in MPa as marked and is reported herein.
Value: 0.02 MPa
